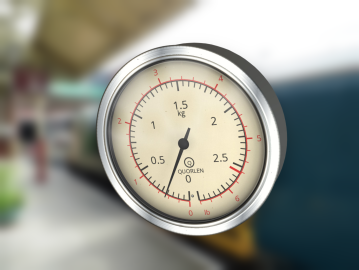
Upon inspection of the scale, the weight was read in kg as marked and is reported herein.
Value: 0.2 kg
